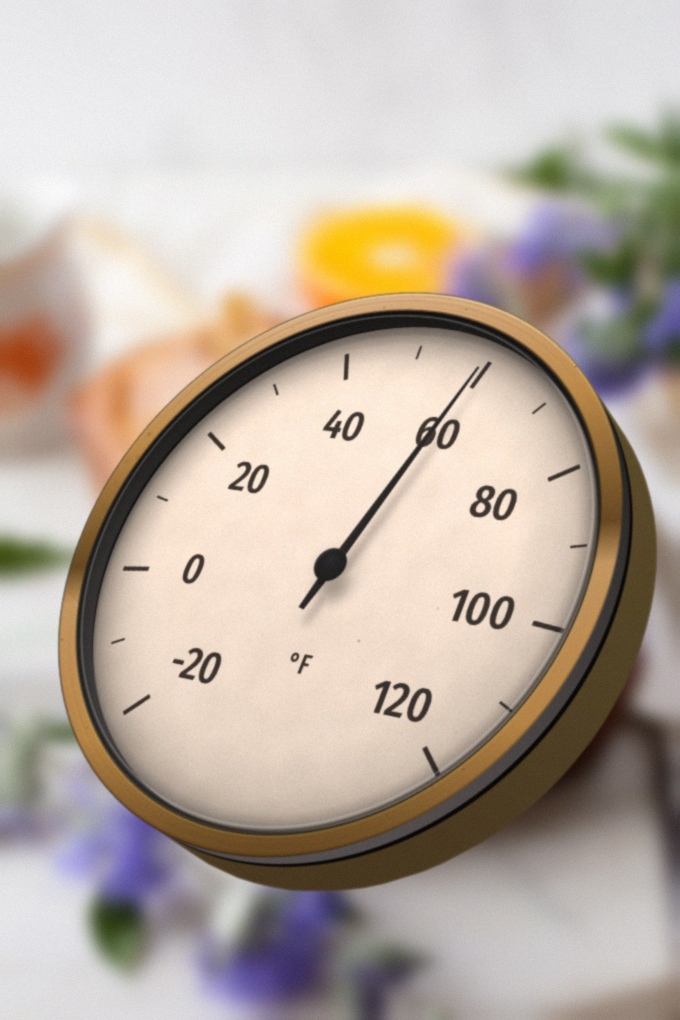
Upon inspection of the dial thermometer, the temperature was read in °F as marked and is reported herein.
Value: 60 °F
